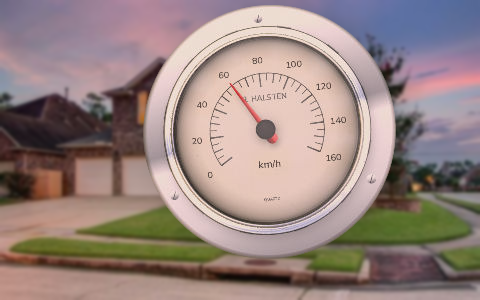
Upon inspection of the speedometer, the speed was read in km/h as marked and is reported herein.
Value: 60 km/h
